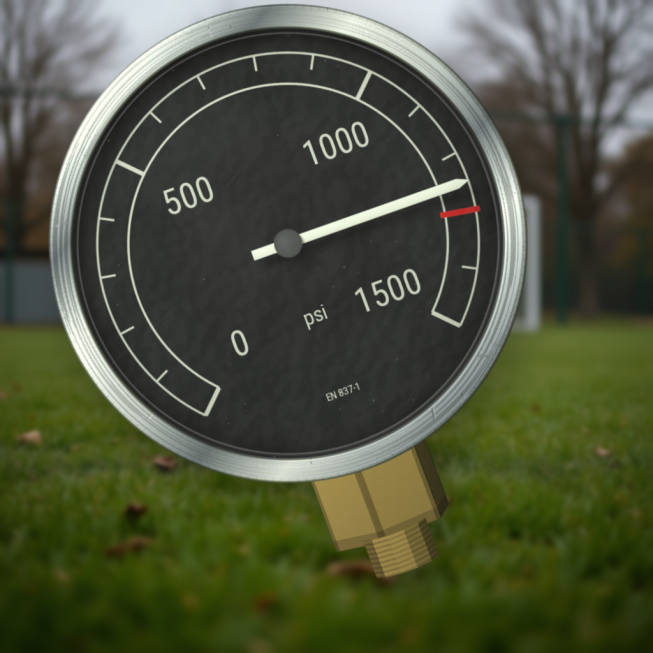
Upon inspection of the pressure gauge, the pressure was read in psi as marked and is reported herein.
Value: 1250 psi
